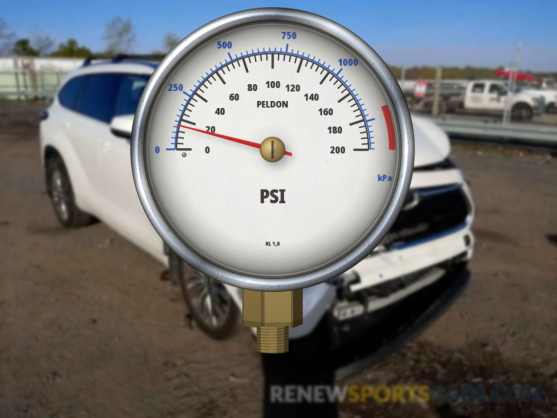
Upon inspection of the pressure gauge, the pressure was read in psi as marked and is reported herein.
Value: 16 psi
